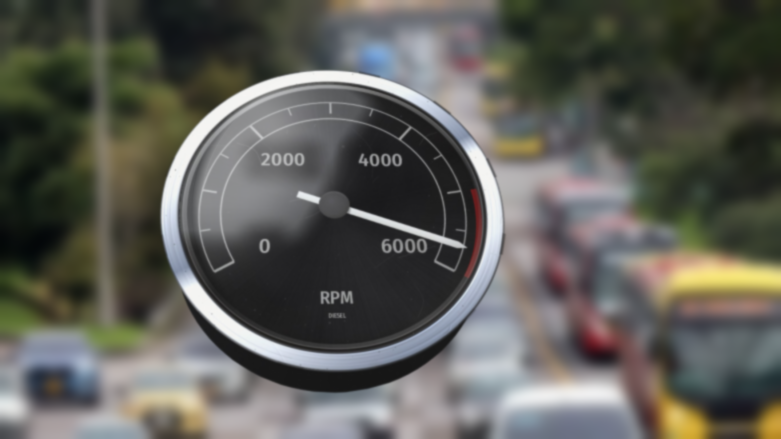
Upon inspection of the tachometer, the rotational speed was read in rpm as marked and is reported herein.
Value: 5750 rpm
